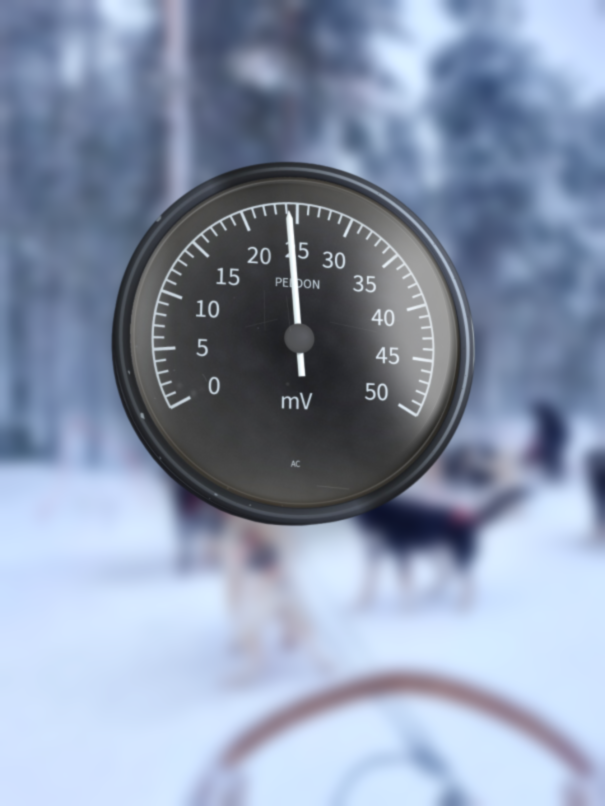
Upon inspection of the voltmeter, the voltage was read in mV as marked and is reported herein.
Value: 24 mV
